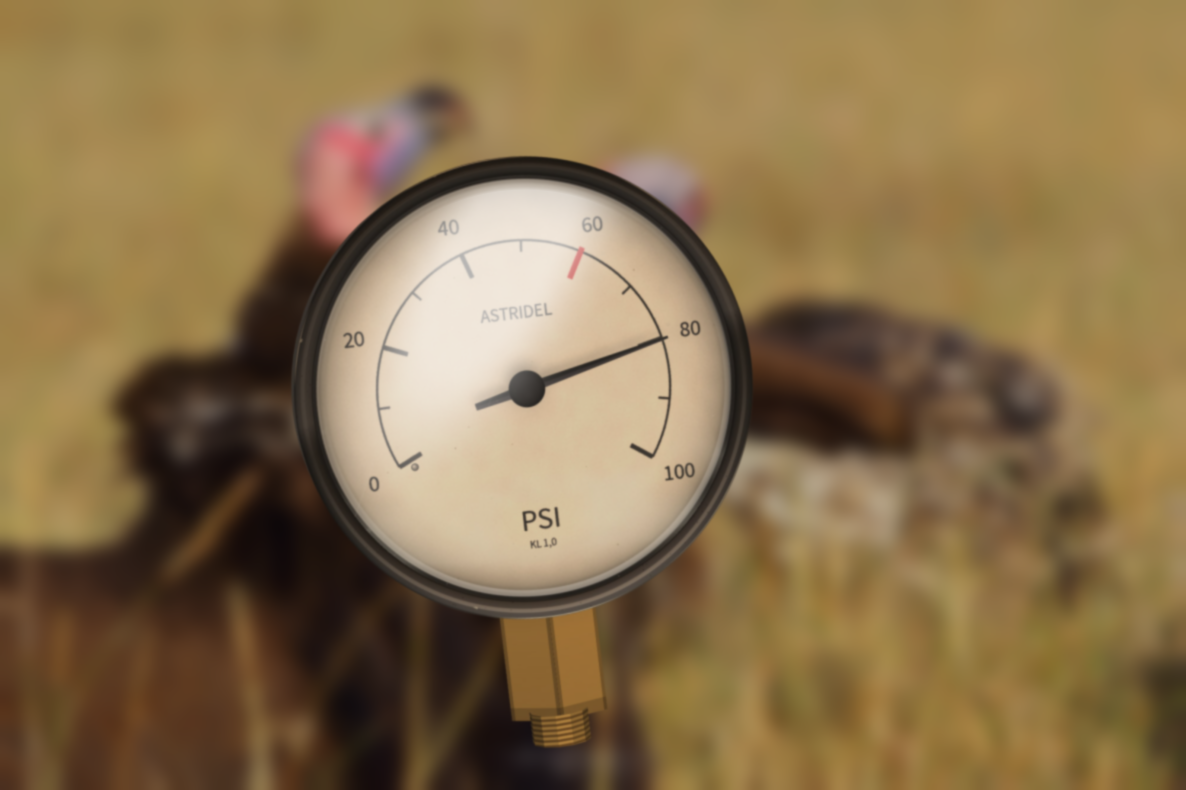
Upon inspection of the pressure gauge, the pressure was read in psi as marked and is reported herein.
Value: 80 psi
